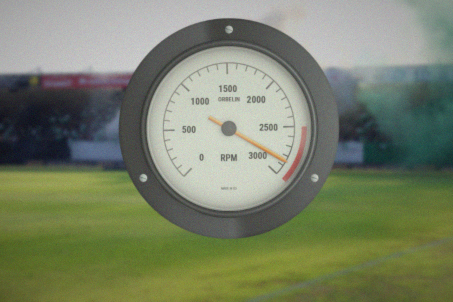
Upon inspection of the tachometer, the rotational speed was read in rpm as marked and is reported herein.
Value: 2850 rpm
